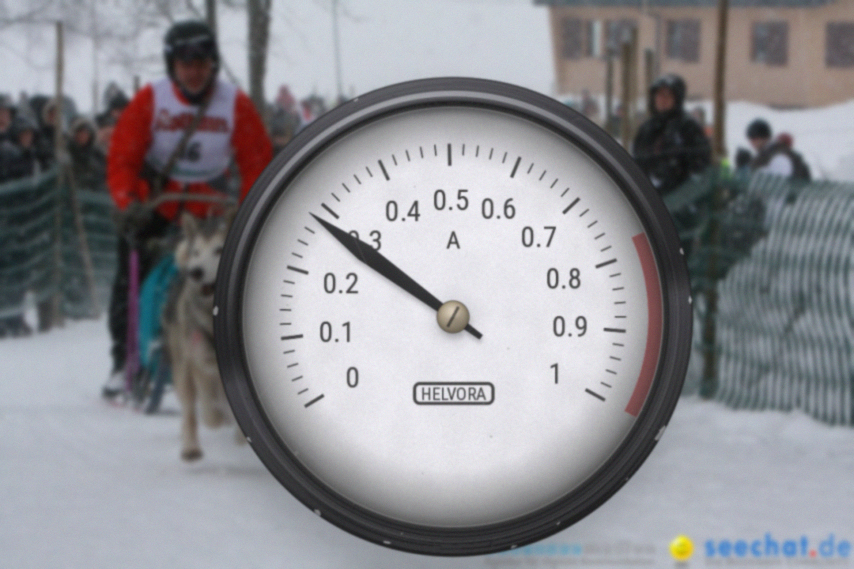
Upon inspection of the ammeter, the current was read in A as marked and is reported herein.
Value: 0.28 A
